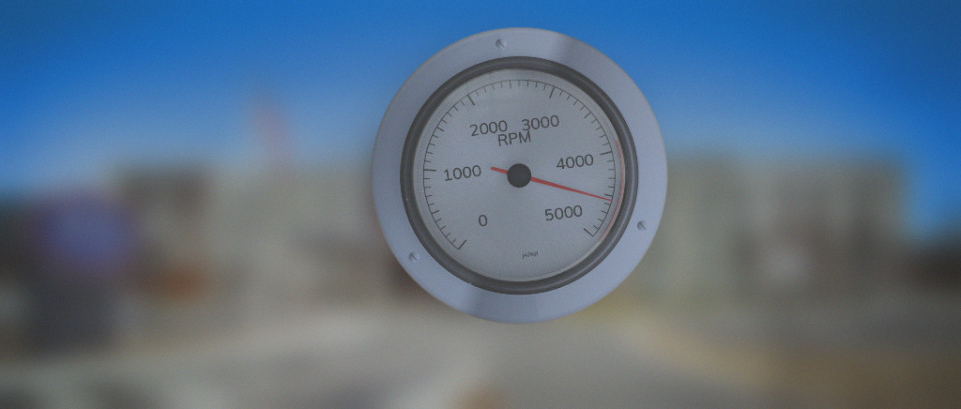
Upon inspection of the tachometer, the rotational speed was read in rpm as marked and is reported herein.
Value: 4550 rpm
